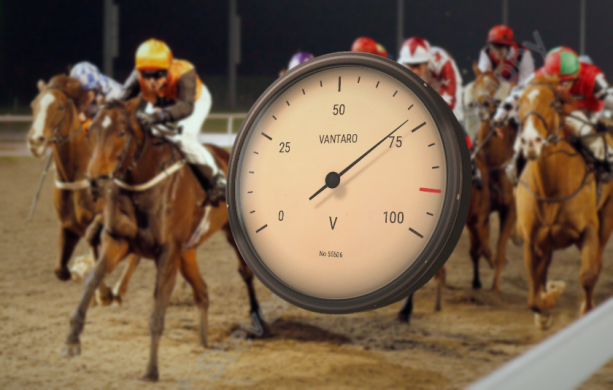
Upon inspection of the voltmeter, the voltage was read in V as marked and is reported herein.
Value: 72.5 V
